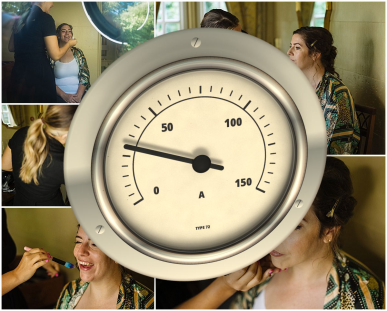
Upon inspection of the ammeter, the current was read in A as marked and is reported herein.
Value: 30 A
